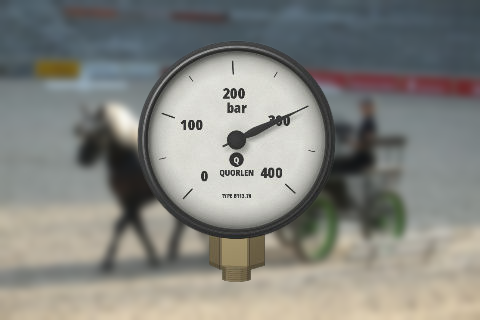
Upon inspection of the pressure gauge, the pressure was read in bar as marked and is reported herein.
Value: 300 bar
